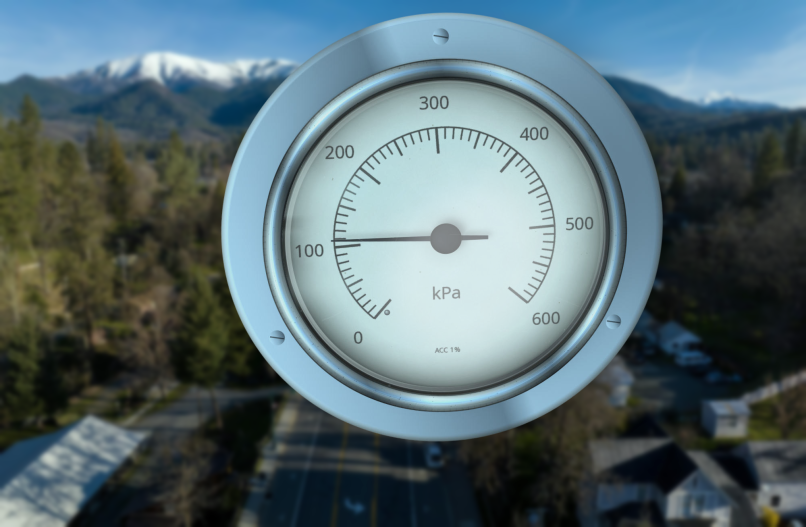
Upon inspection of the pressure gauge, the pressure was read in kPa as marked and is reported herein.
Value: 110 kPa
